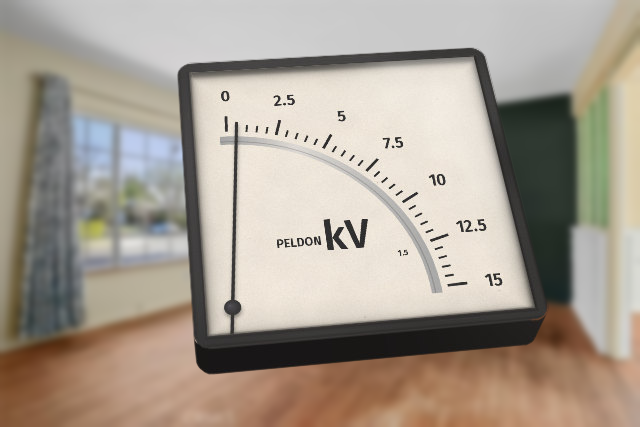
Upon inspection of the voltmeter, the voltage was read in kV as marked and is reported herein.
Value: 0.5 kV
